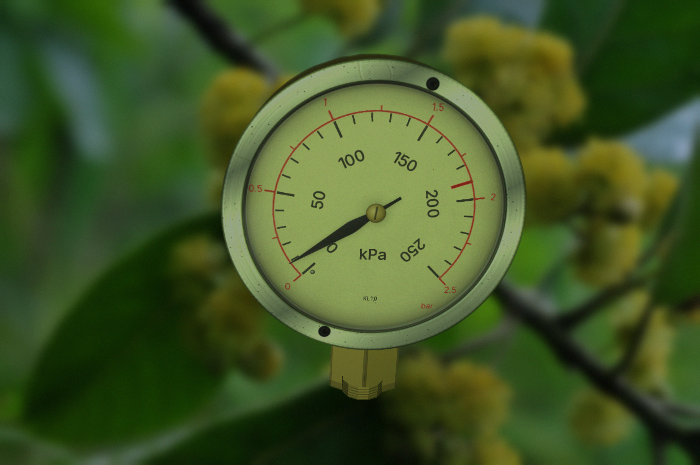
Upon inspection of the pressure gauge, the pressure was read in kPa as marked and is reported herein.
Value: 10 kPa
